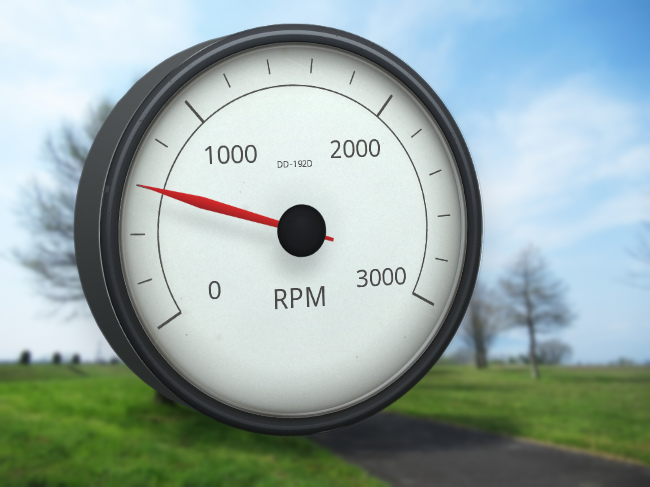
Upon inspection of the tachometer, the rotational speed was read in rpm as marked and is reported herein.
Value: 600 rpm
